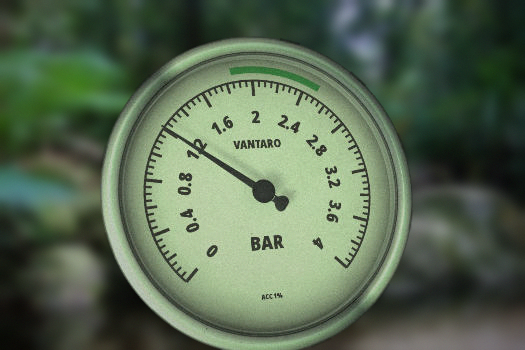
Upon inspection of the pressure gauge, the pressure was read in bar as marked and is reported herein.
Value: 1.2 bar
